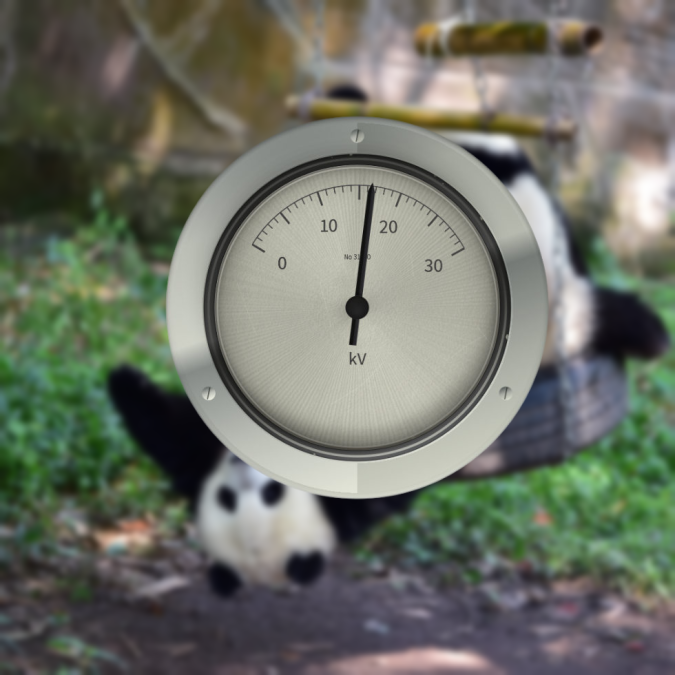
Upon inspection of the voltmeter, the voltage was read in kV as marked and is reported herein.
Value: 16.5 kV
